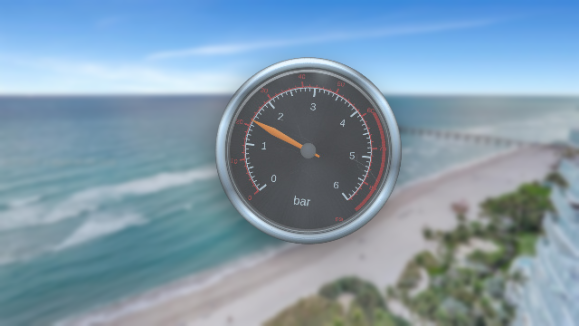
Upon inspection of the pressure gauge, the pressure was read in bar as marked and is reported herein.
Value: 1.5 bar
